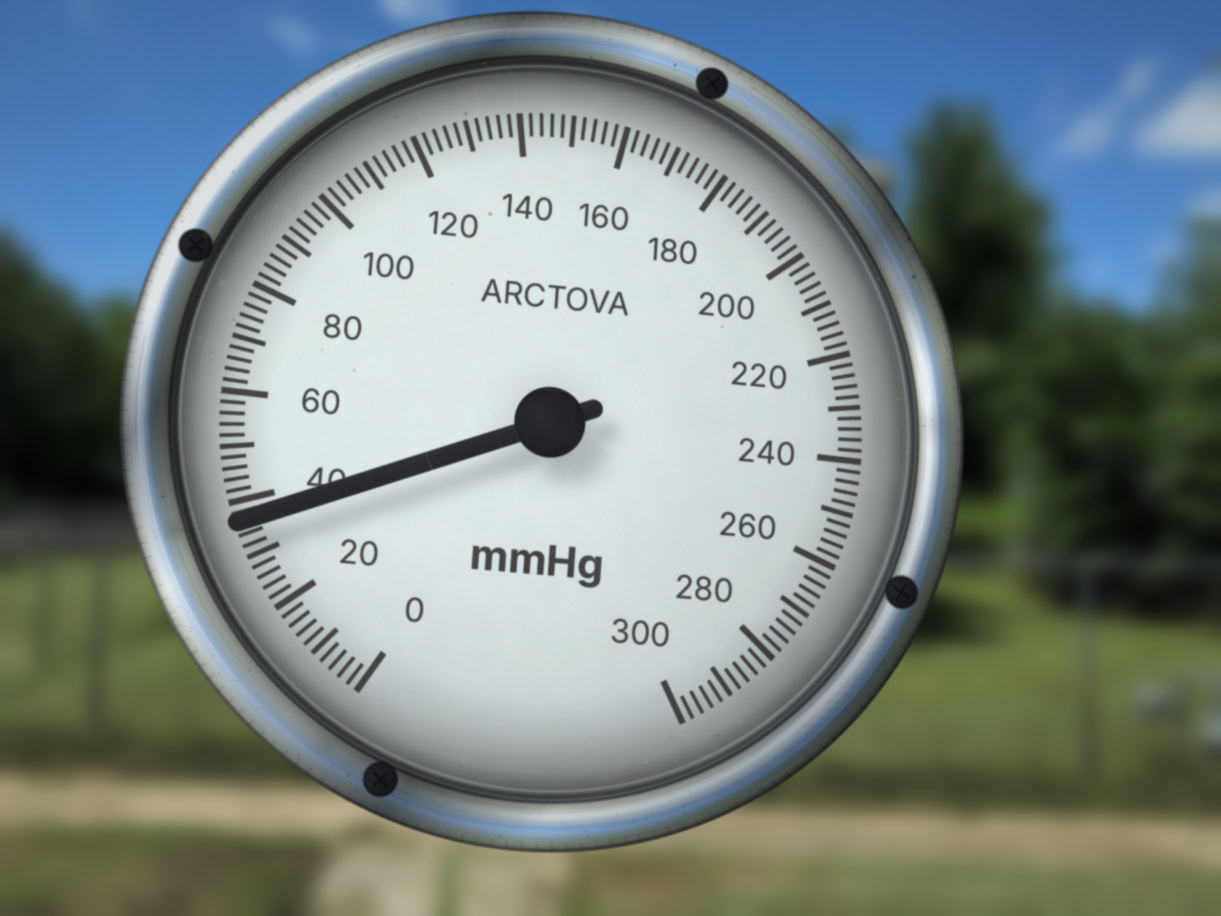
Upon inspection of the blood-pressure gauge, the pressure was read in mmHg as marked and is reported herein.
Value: 36 mmHg
